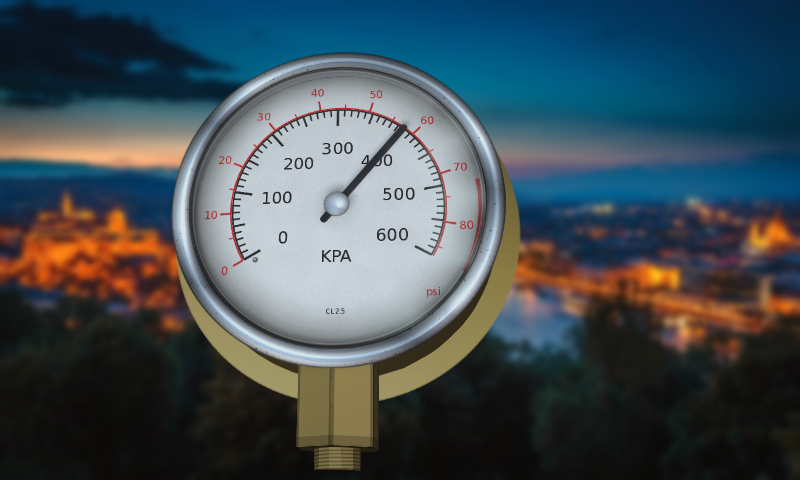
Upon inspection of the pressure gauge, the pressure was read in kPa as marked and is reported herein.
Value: 400 kPa
